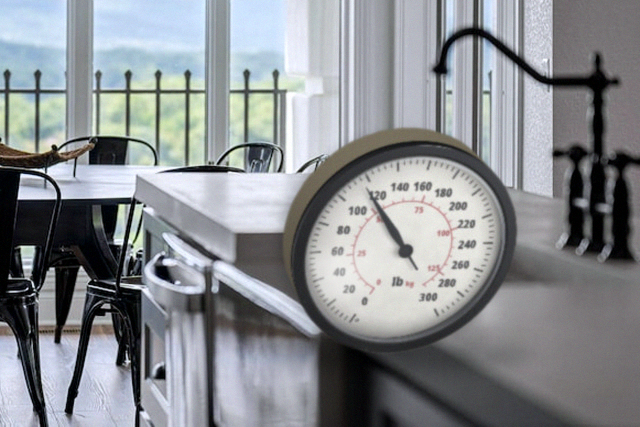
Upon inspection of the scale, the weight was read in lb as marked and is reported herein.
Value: 116 lb
